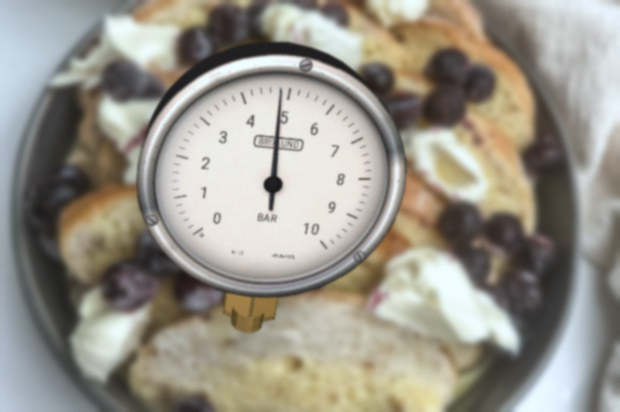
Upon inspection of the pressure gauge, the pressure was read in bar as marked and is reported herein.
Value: 4.8 bar
